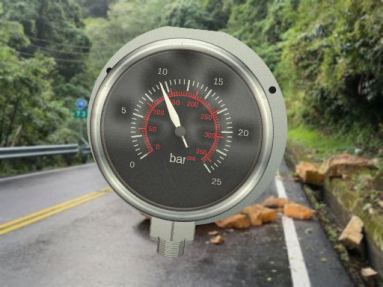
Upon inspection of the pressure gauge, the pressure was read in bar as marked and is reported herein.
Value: 9.5 bar
